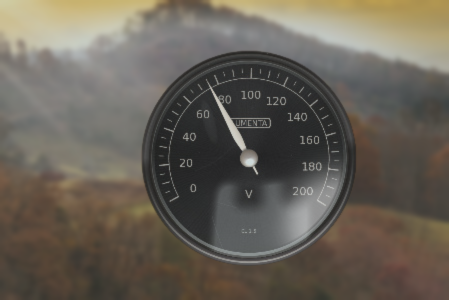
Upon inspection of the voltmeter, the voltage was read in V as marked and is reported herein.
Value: 75 V
